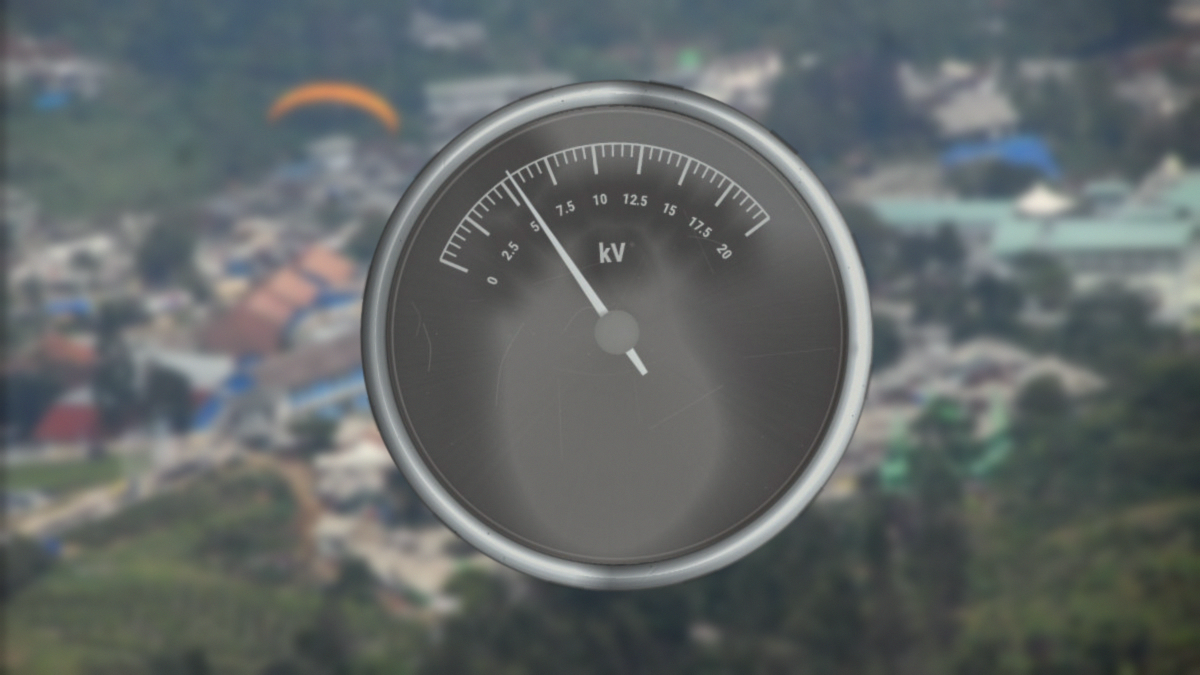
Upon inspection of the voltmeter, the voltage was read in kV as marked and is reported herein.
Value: 5.5 kV
